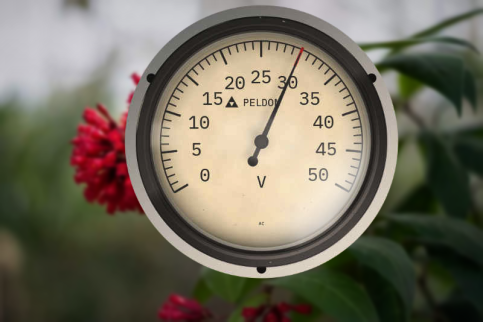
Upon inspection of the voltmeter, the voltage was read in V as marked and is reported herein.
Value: 30 V
